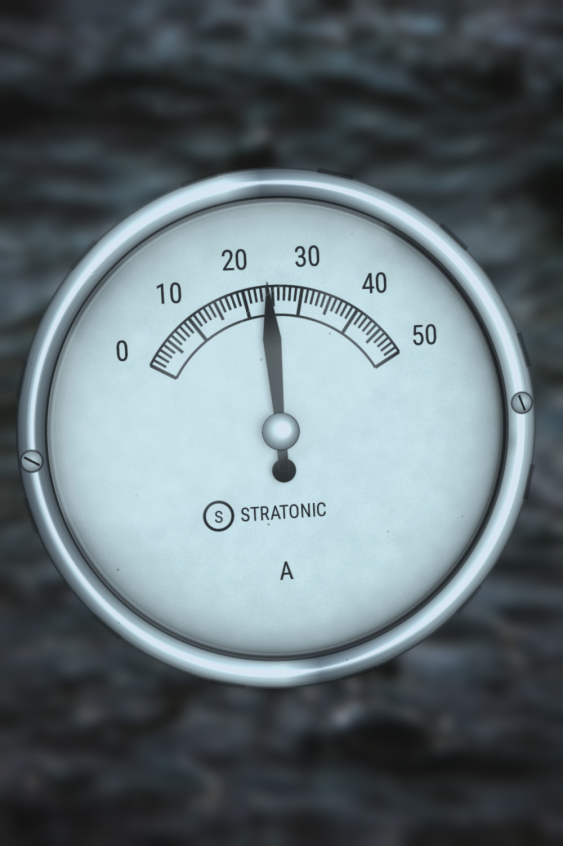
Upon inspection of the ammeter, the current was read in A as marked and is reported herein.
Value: 24 A
